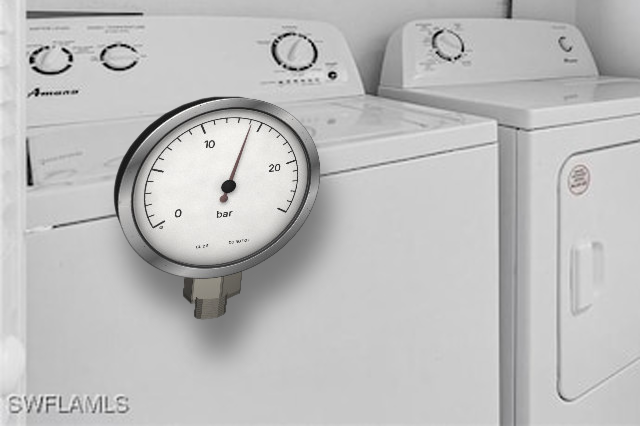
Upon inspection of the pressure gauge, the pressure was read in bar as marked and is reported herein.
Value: 14 bar
